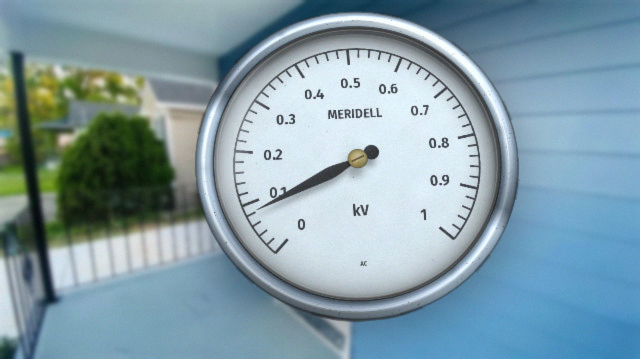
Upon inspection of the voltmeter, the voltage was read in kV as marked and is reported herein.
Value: 0.08 kV
